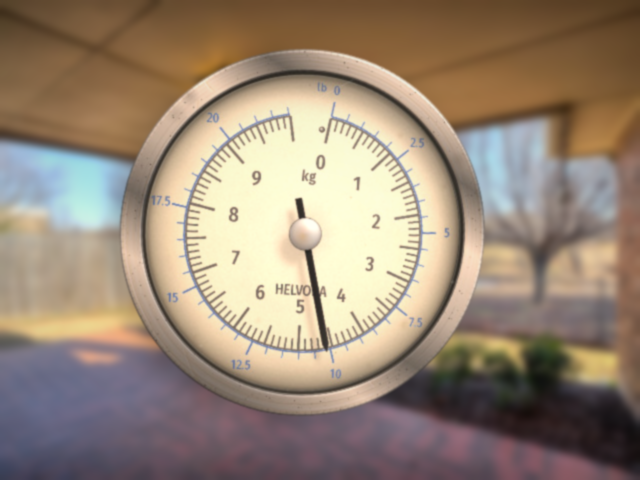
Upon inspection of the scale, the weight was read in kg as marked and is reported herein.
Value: 4.6 kg
